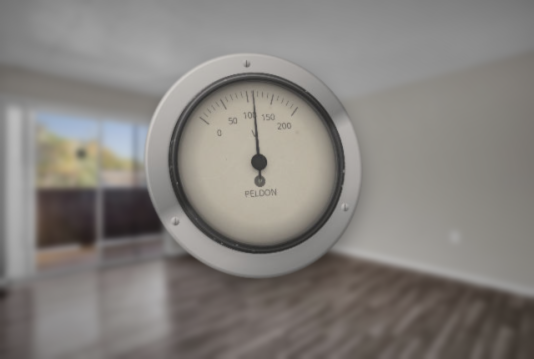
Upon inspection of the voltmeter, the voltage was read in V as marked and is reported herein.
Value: 110 V
